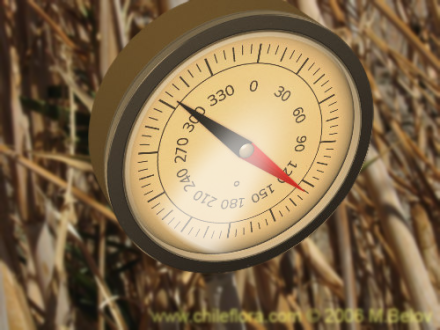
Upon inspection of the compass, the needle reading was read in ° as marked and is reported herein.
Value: 125 °
